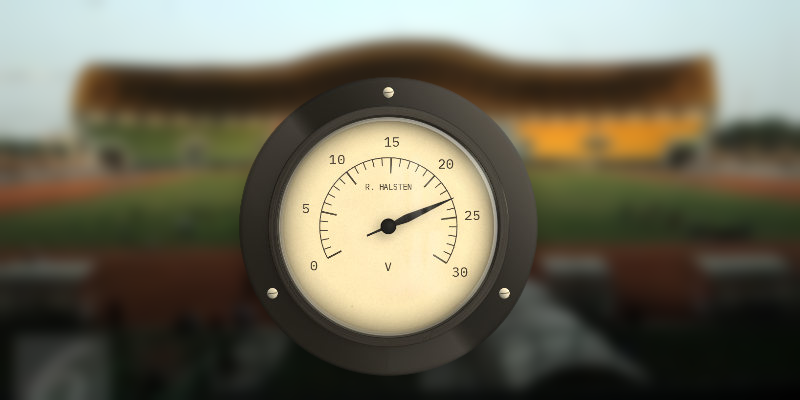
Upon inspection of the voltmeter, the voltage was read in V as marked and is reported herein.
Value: 23 V
